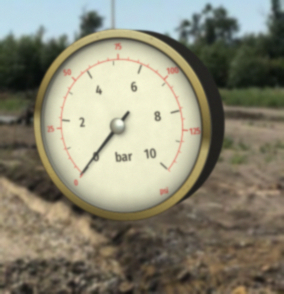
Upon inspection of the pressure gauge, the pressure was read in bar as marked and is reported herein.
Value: 0 bar
